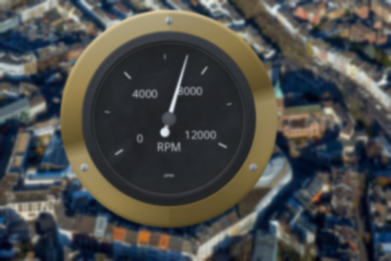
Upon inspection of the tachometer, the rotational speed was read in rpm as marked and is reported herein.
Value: 7000 rpm
